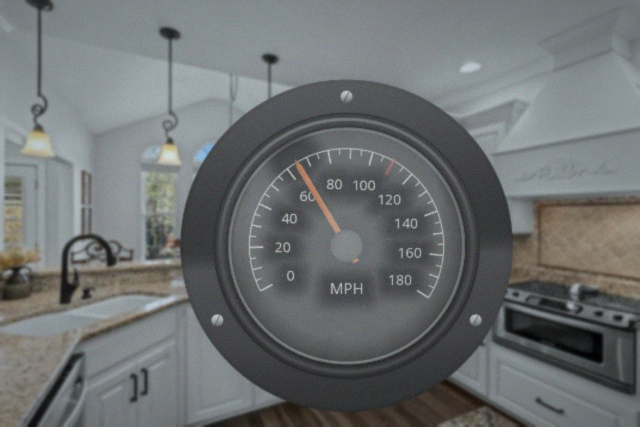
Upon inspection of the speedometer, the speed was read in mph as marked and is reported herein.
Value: 65 mph
